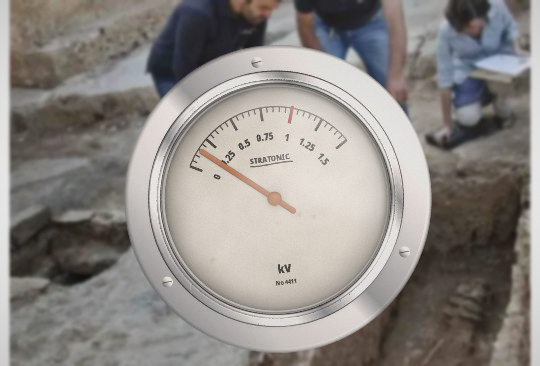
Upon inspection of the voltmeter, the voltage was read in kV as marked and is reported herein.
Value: 0.15 kV
